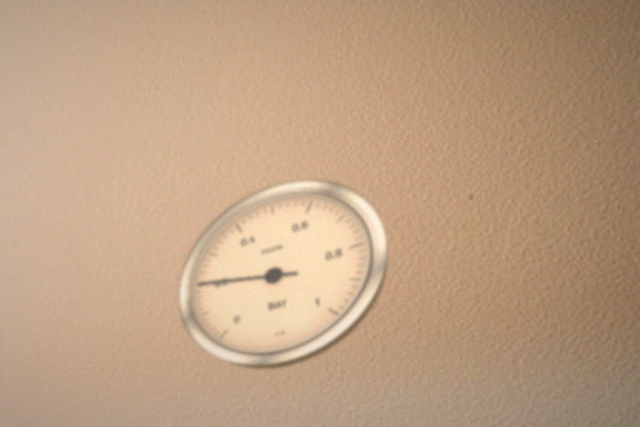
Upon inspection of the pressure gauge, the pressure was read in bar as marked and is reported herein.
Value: 0.2 bar
